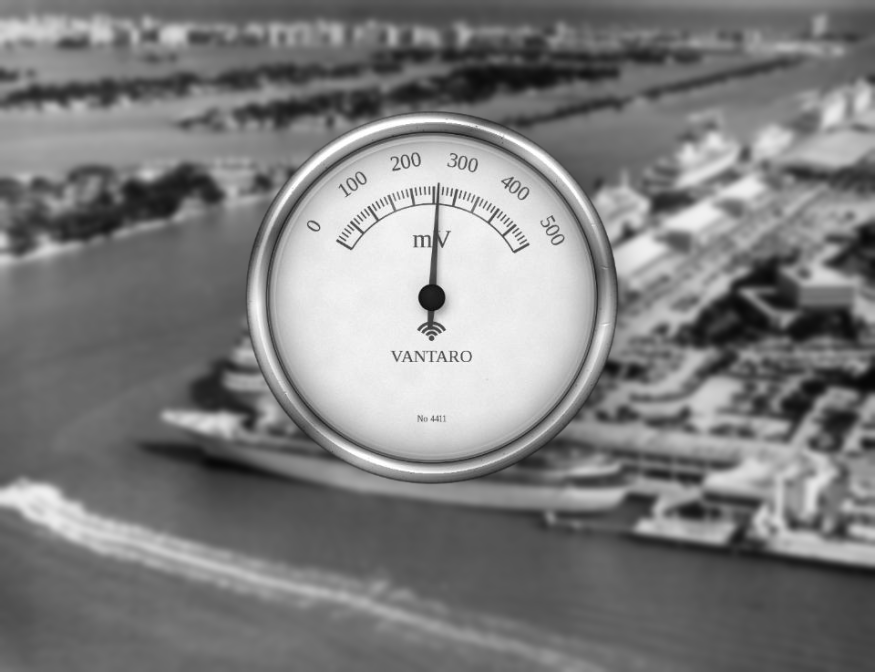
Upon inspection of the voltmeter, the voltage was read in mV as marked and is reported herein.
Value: 260 mV
